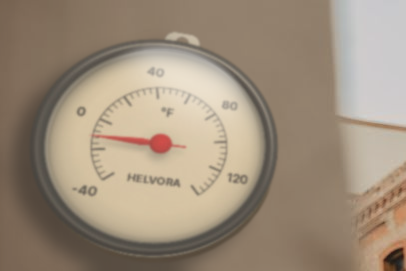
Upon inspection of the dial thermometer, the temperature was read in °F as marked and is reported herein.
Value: -12 °F
